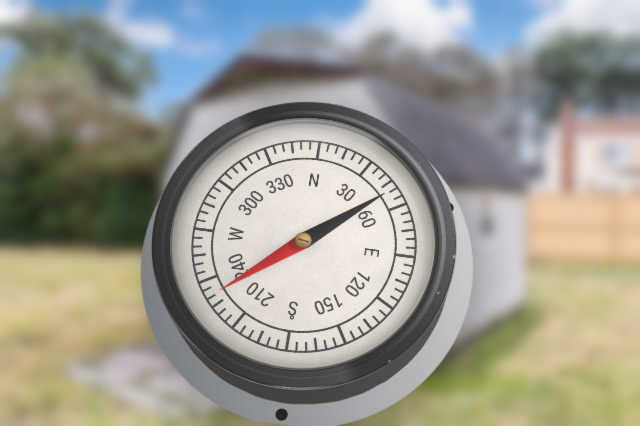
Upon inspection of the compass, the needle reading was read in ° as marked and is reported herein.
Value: 230 °
